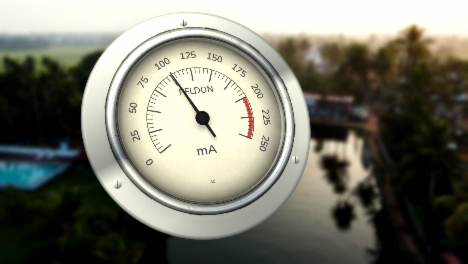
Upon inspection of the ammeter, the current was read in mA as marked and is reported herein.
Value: 100 mA
